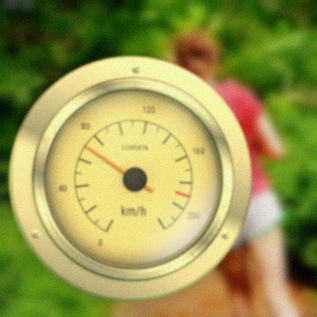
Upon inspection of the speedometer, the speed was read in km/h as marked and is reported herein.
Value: 70 km/h
